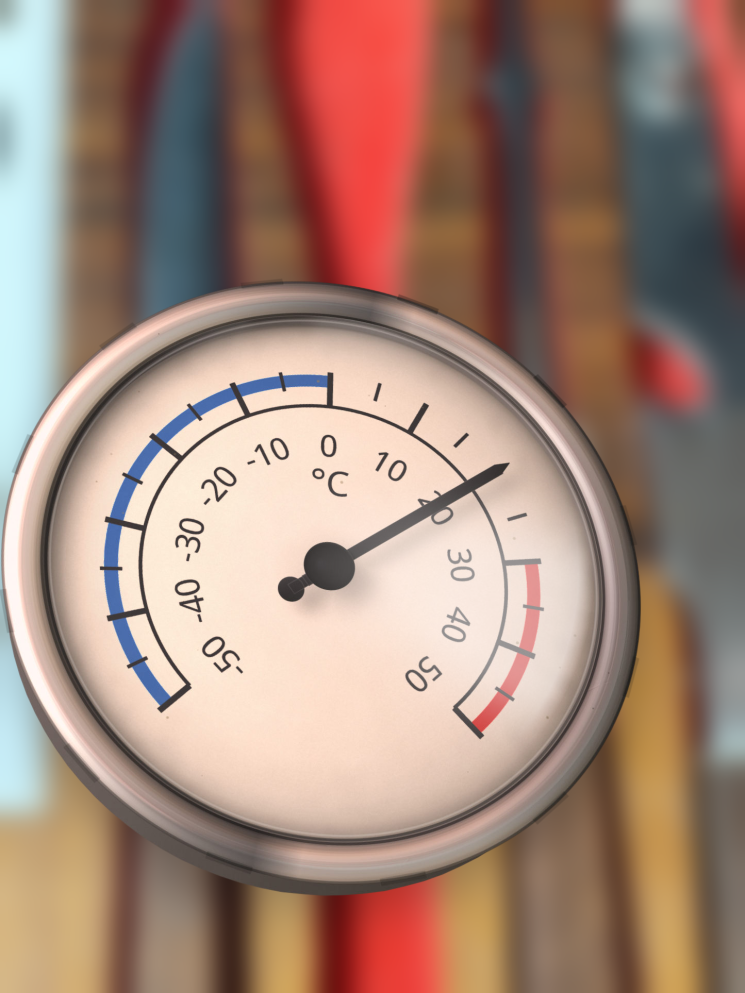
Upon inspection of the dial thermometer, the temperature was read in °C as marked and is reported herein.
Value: 20 °C
